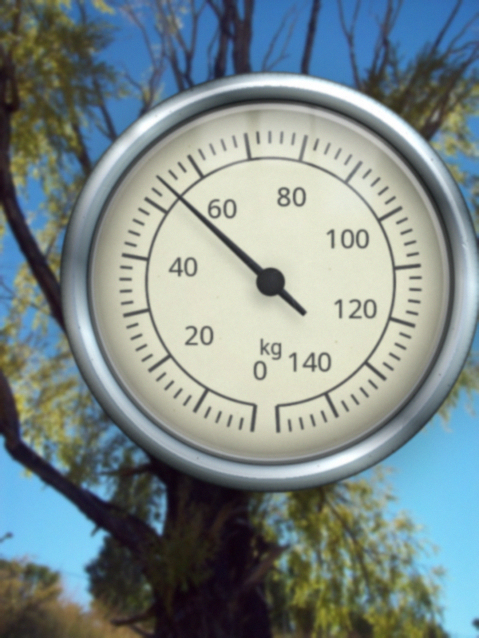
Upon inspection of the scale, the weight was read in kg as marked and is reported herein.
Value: 54 kg
